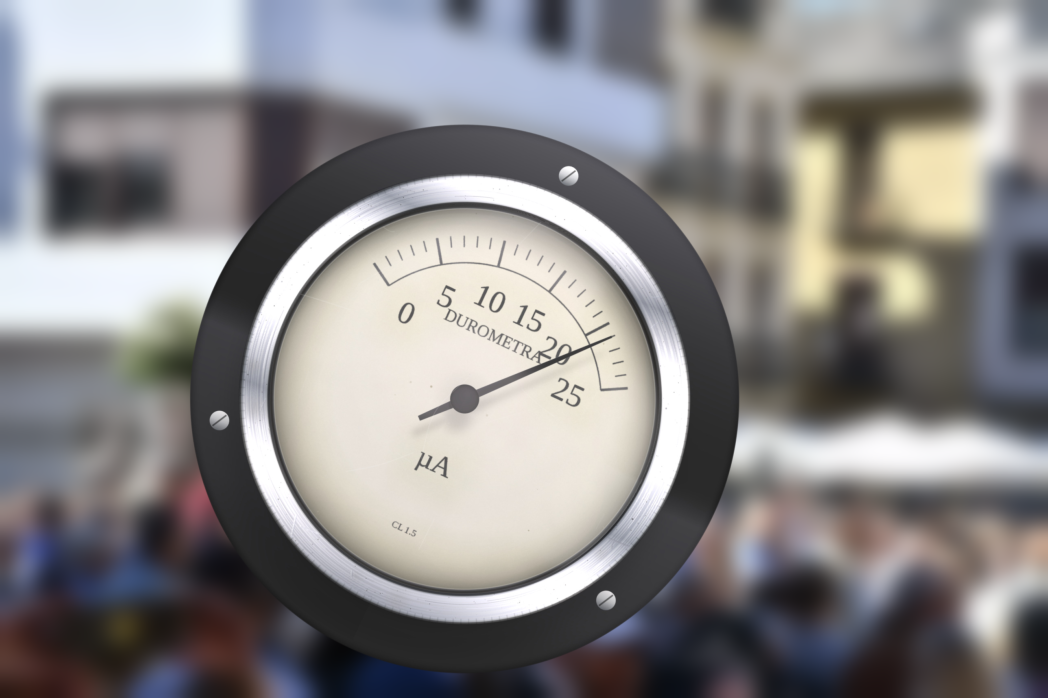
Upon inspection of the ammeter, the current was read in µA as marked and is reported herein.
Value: 21 µA
